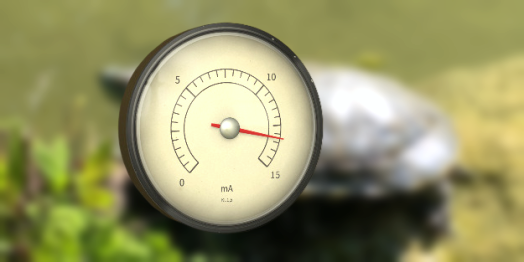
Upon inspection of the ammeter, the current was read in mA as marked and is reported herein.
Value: 13.25 mA
